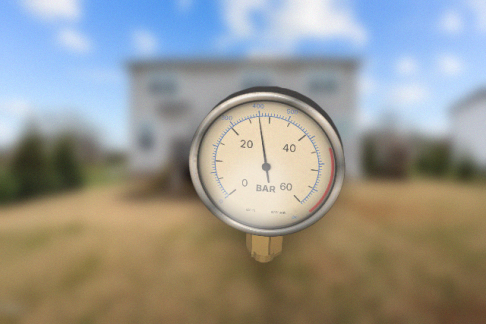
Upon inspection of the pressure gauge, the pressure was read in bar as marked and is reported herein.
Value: 27.5 bar
